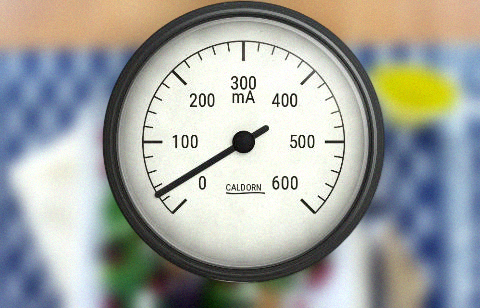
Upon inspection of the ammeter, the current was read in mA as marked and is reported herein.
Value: 30 mA
